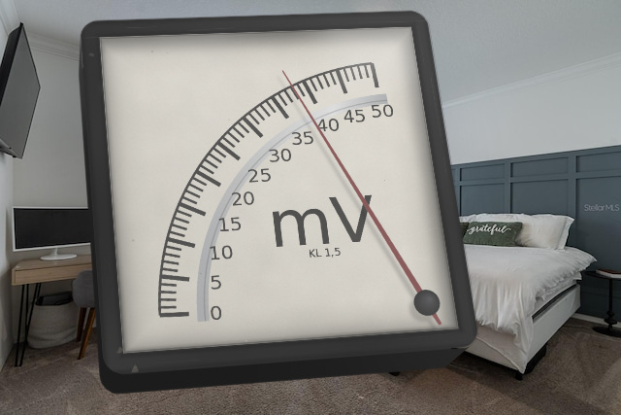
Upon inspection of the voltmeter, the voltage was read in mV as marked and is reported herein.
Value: 38 mV
